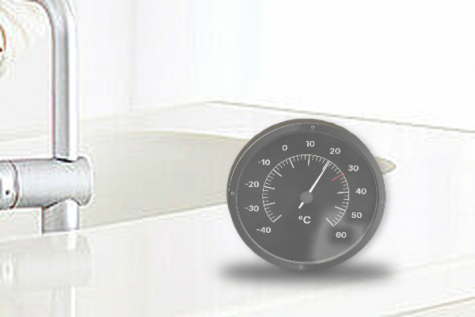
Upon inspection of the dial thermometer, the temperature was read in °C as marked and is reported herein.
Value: 20 °C
